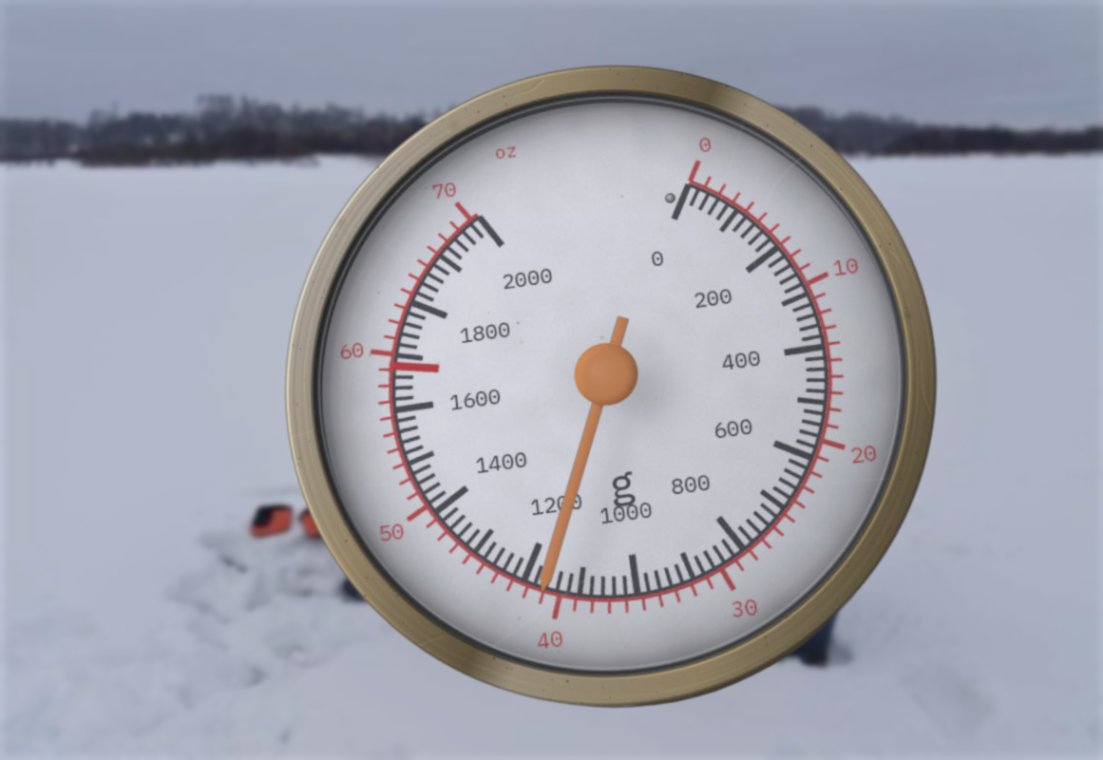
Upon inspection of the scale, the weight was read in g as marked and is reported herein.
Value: 1160 g
